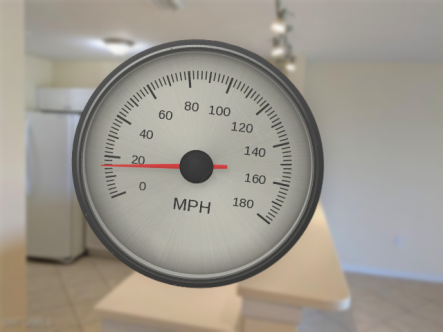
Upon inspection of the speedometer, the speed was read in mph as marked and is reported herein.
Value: 16 mph
